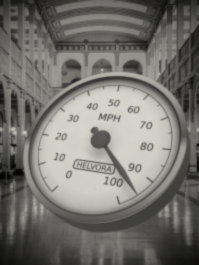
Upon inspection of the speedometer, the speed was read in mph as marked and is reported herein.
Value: 95 mph
